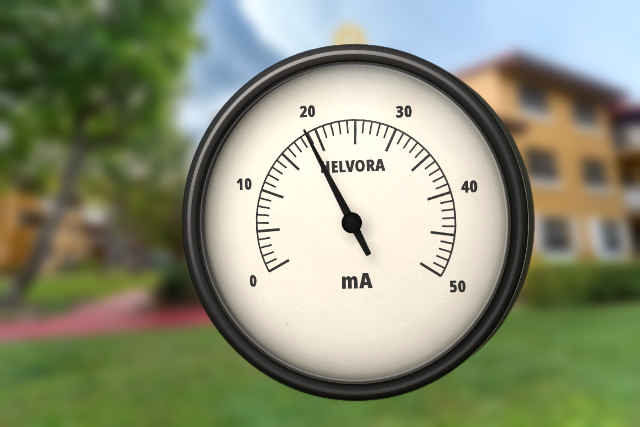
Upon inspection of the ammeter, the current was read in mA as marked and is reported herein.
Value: 19 mA
